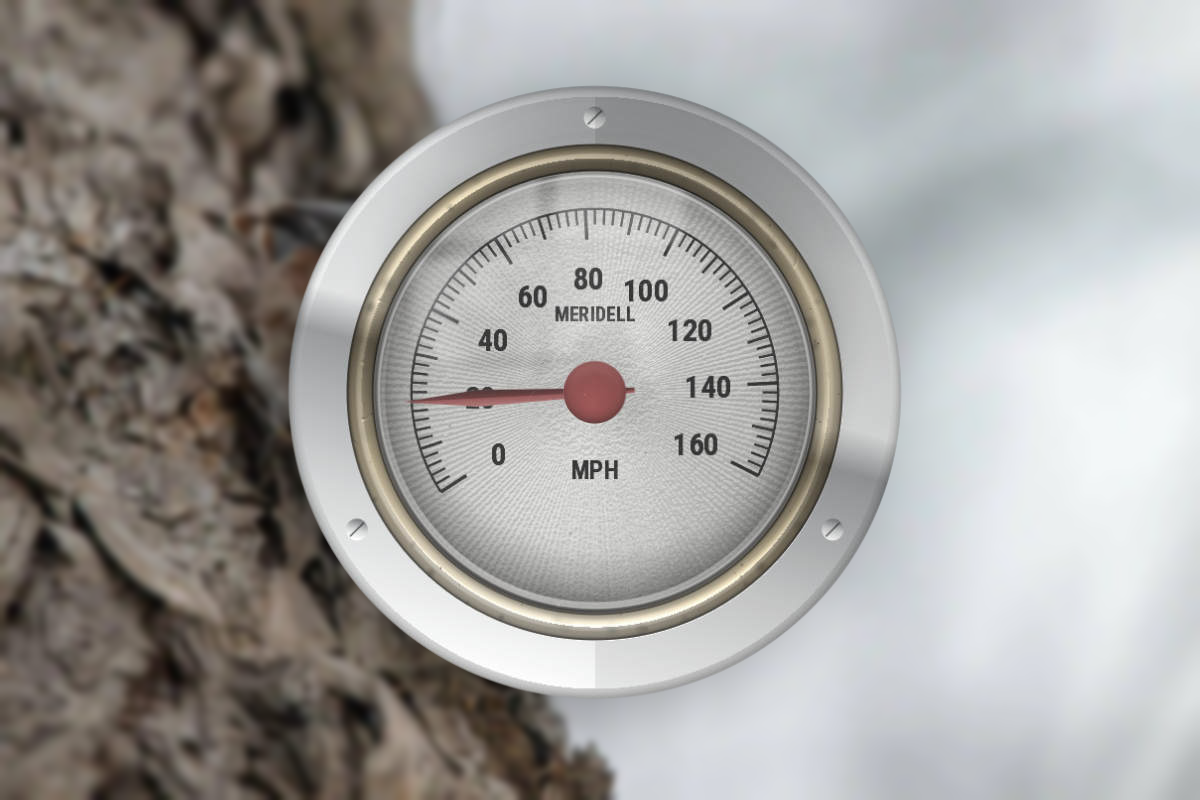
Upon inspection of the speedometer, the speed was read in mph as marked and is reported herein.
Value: 20 mph
